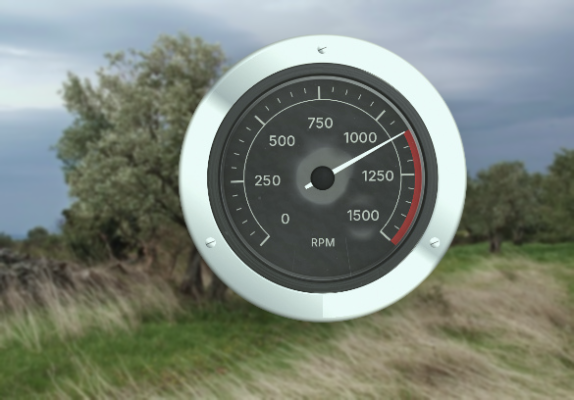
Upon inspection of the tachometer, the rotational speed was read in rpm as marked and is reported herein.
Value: 1100 rpm
